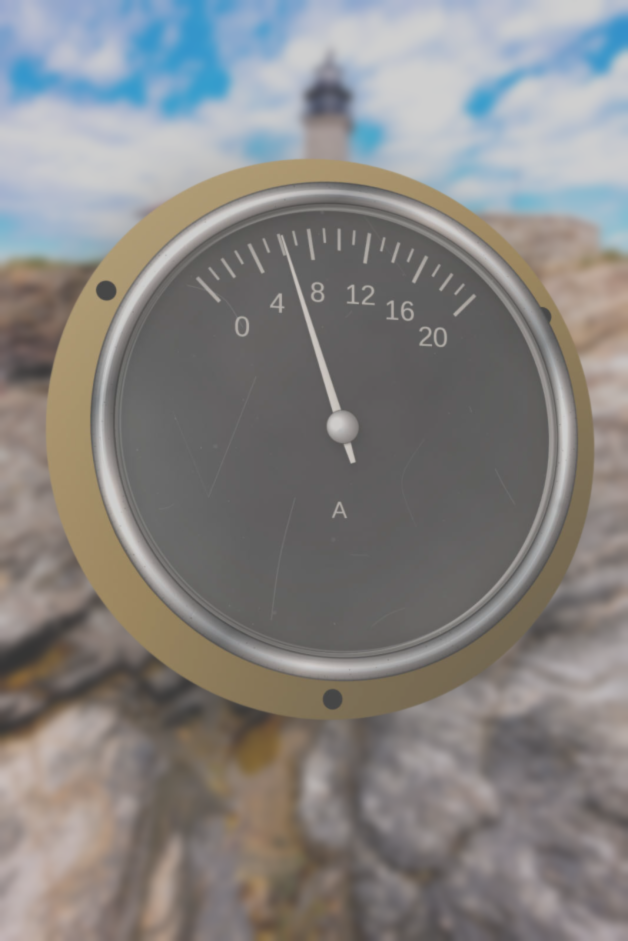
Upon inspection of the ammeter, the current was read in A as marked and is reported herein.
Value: 6 A
